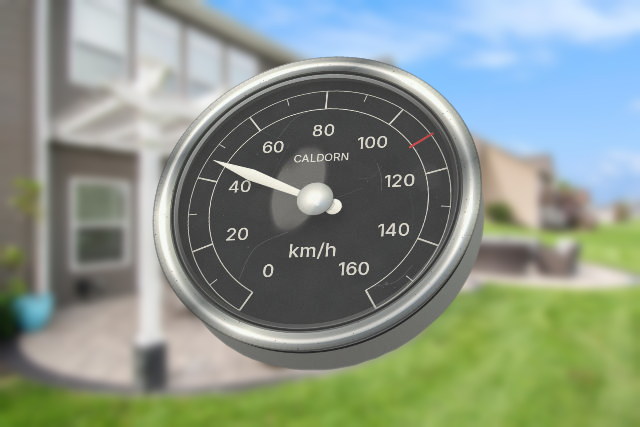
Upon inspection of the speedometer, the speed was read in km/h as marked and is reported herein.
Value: 45 km/h
